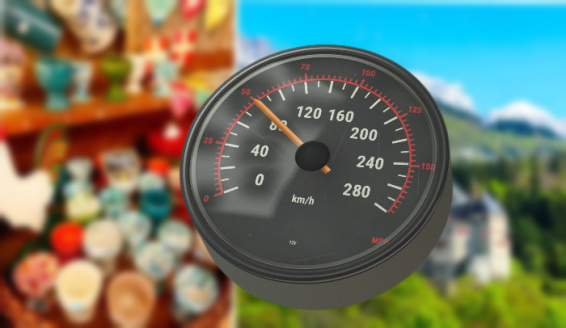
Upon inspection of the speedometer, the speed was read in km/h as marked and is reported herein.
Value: 80 km/h
